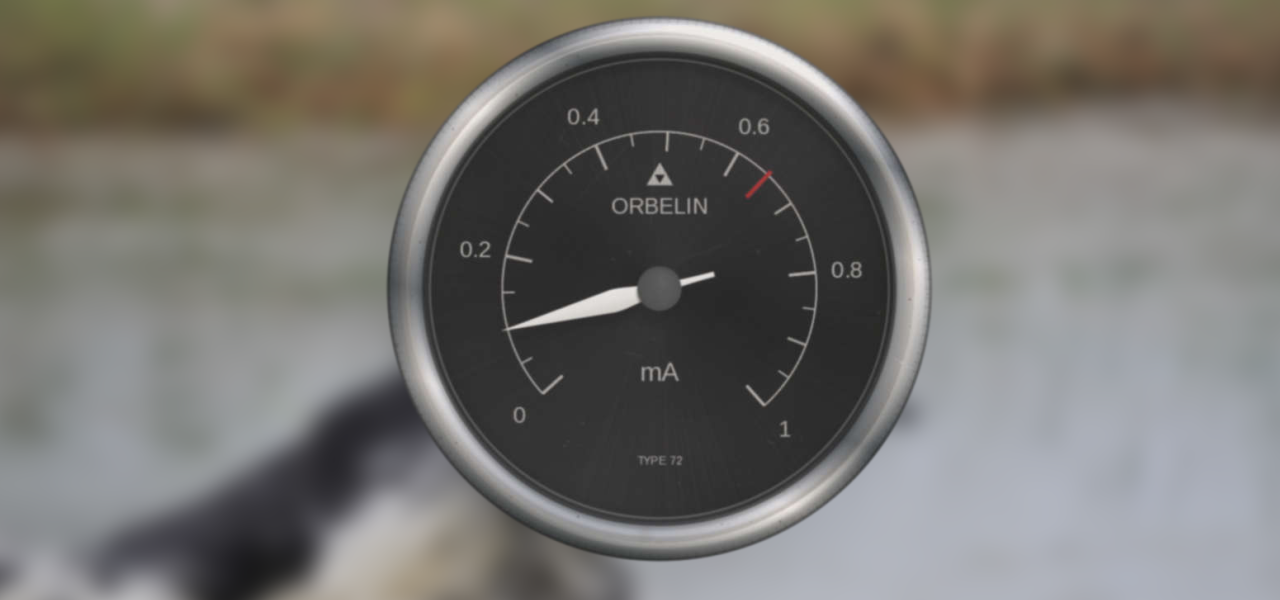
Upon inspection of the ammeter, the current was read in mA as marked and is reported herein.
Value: 0.1 mA
